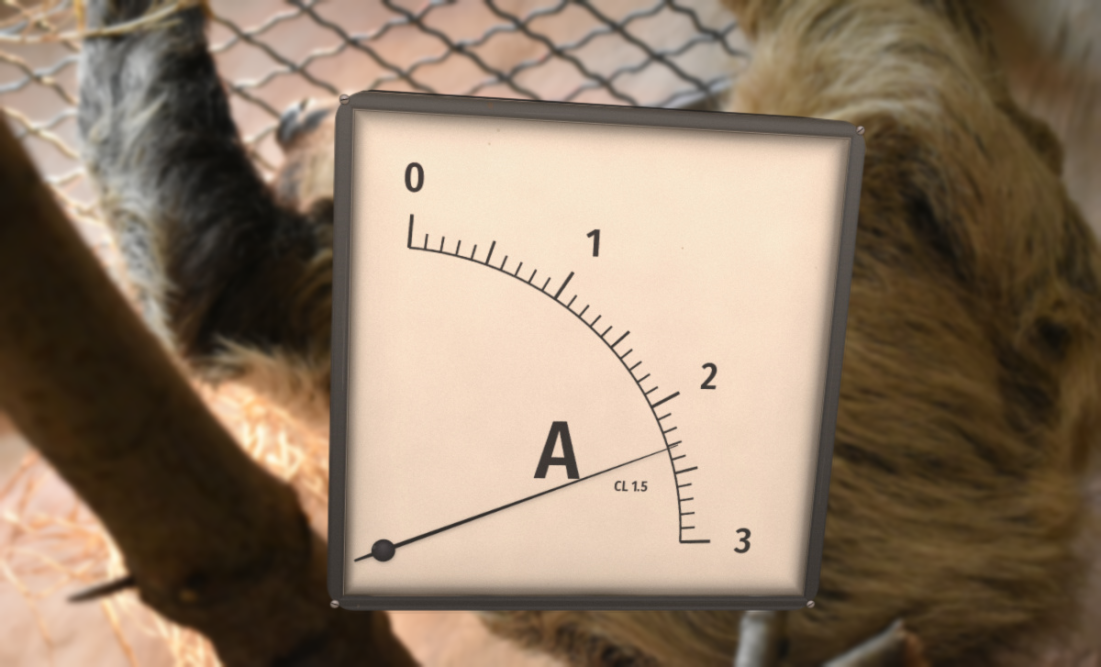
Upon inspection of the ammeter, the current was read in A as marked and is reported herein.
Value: 2.3 A
